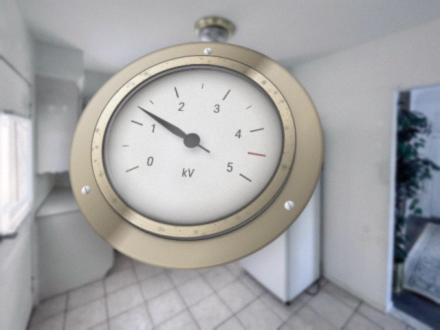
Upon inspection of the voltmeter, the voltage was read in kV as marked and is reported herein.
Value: 1.25 kV
